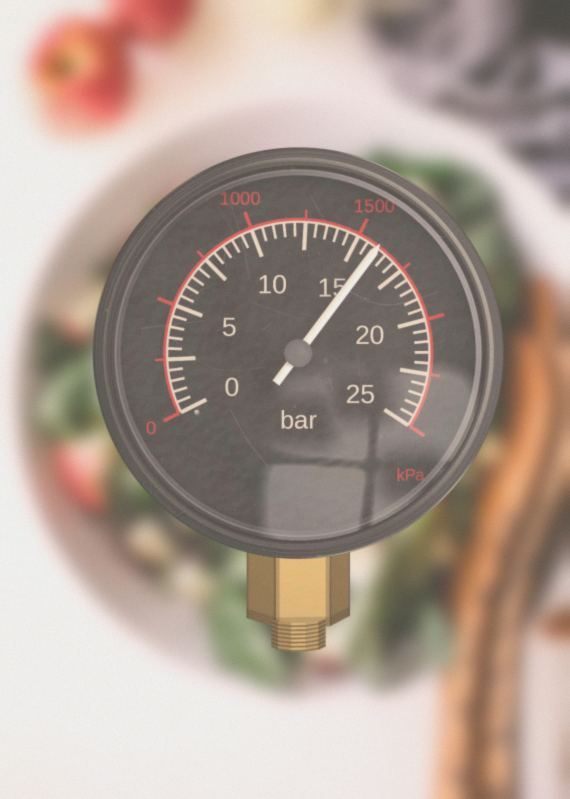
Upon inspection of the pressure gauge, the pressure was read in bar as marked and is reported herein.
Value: 16 bar
